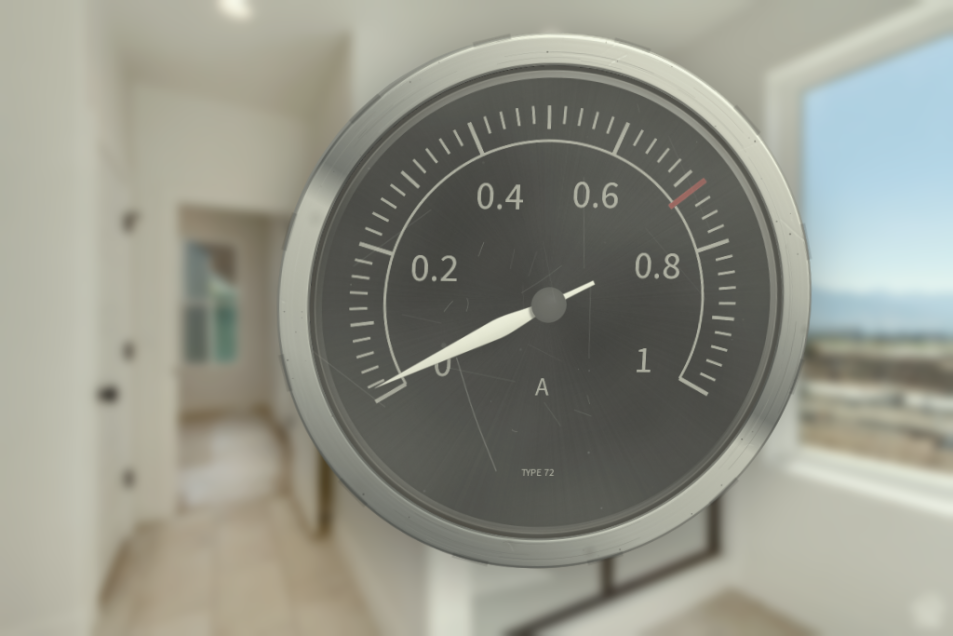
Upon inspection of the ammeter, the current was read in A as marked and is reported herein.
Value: 0.02 A
